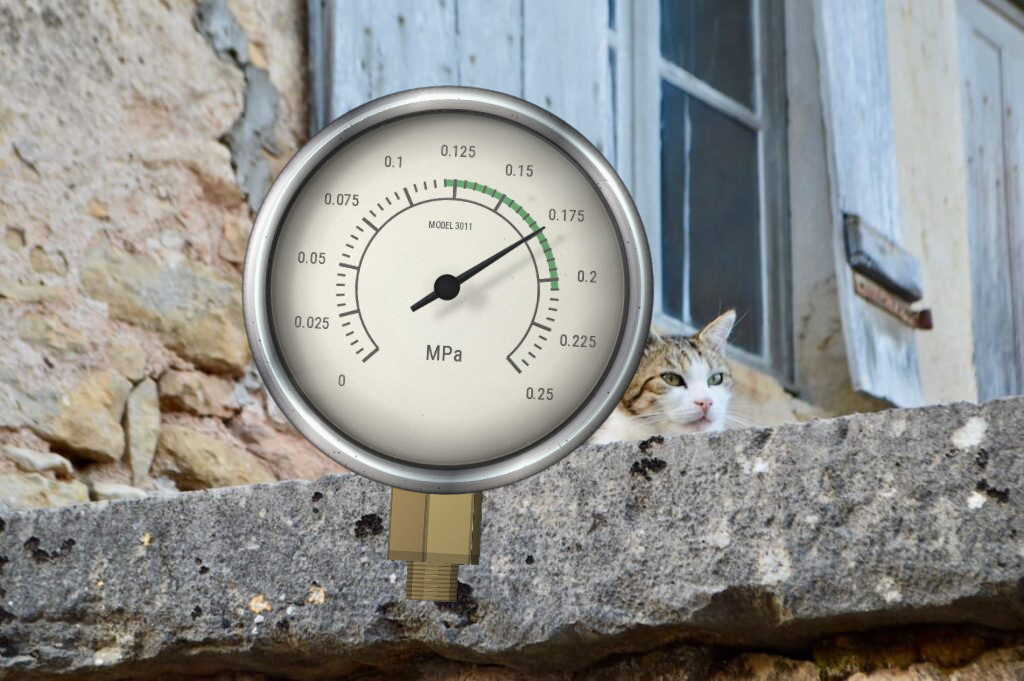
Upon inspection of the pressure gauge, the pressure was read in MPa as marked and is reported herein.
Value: 0.175 MPa
